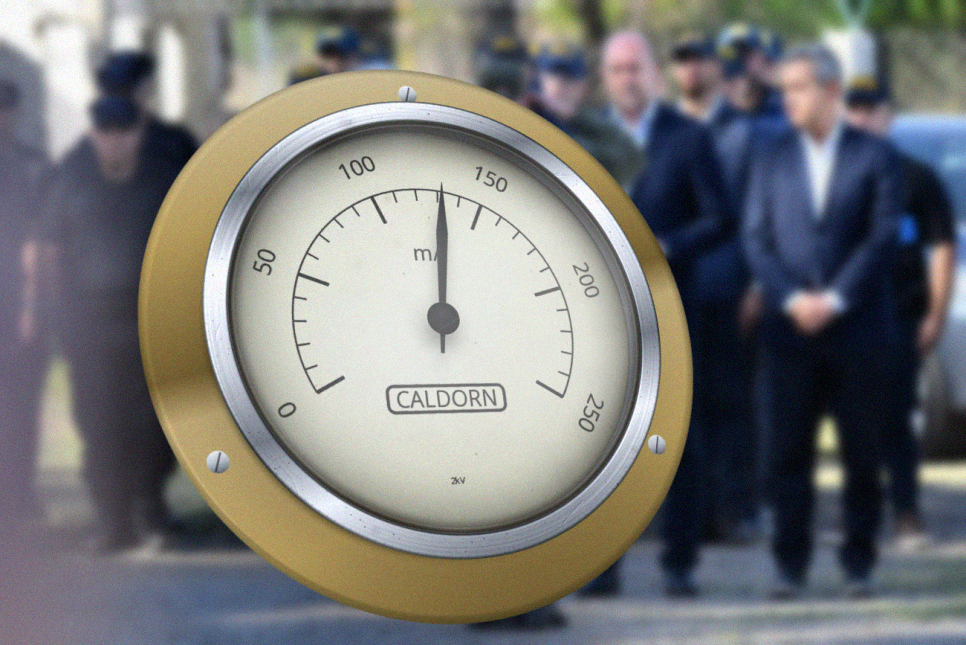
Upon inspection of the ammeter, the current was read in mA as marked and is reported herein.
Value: 130 mA
